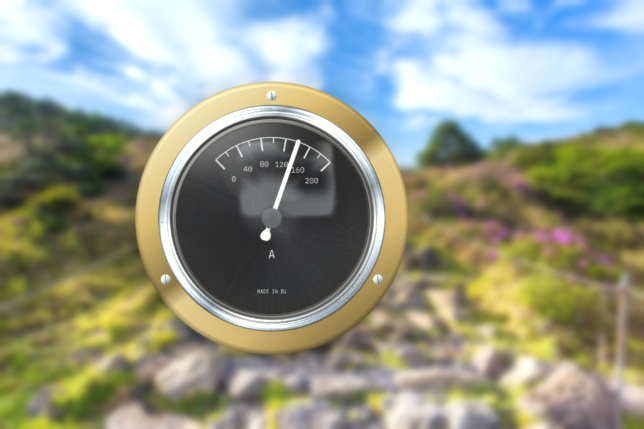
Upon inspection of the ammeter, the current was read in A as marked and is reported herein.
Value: 140 A
